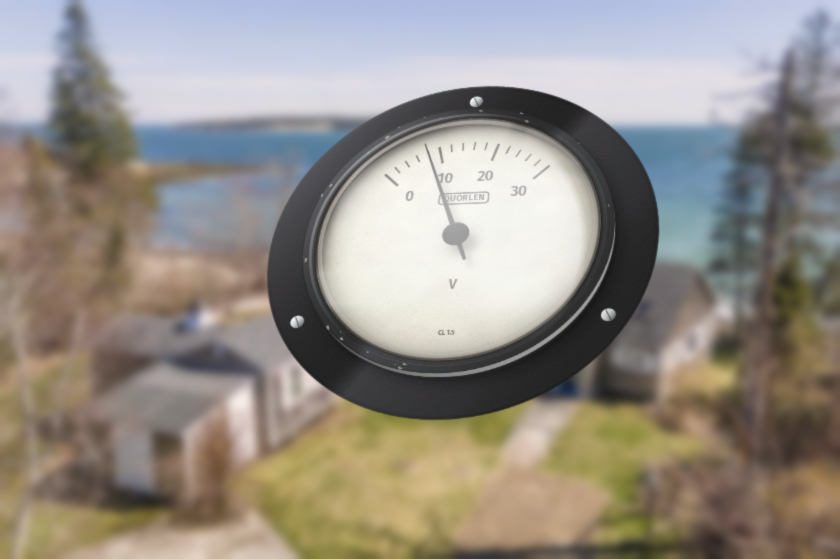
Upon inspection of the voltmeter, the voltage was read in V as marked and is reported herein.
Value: 8 V
